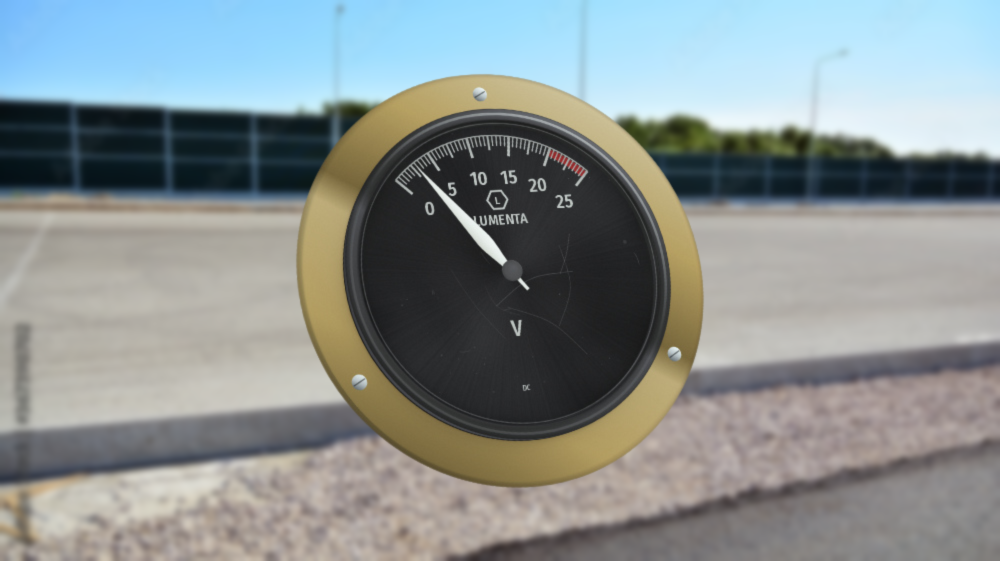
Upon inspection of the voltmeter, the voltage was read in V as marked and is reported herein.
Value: 2.5 V
